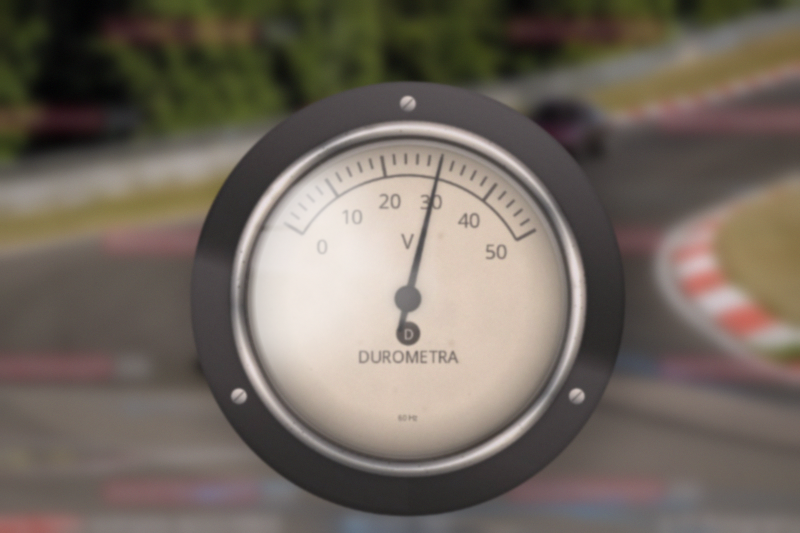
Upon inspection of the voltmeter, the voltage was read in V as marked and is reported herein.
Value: 30 V
